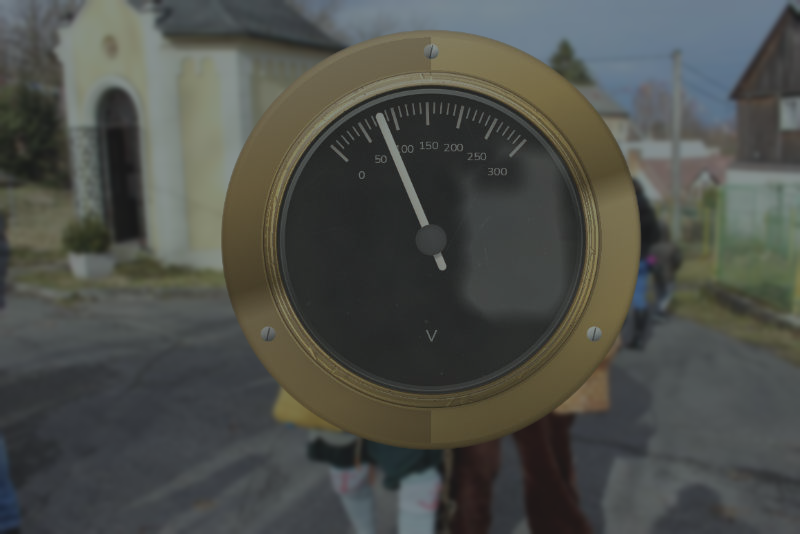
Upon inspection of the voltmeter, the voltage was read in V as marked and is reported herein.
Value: 80 V
